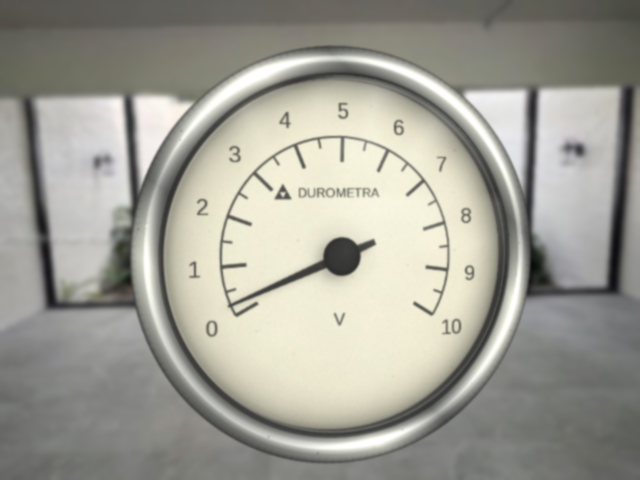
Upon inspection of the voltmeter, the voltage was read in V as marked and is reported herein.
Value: 0.25 V
